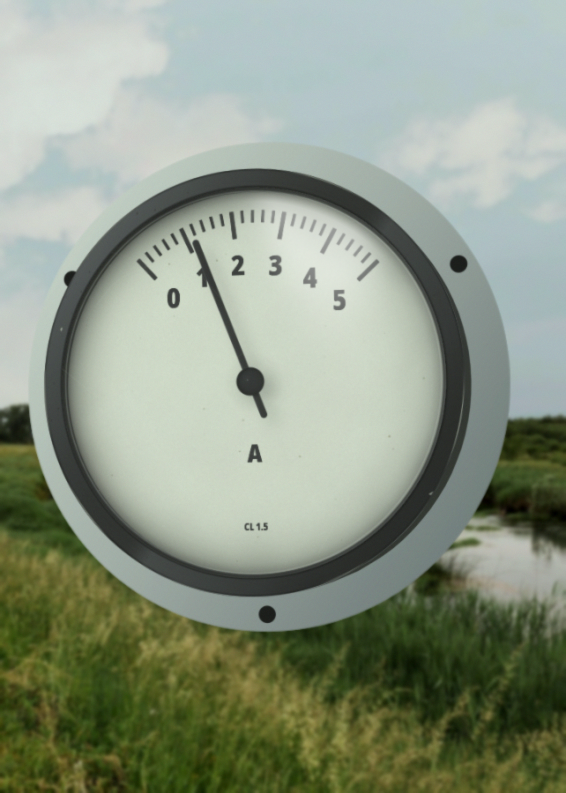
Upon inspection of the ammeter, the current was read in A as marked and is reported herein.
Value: 1.2 A
